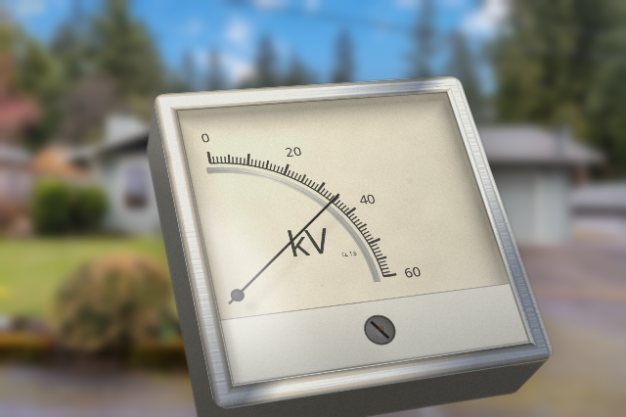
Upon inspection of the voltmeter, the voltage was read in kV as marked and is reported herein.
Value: 35 kV
